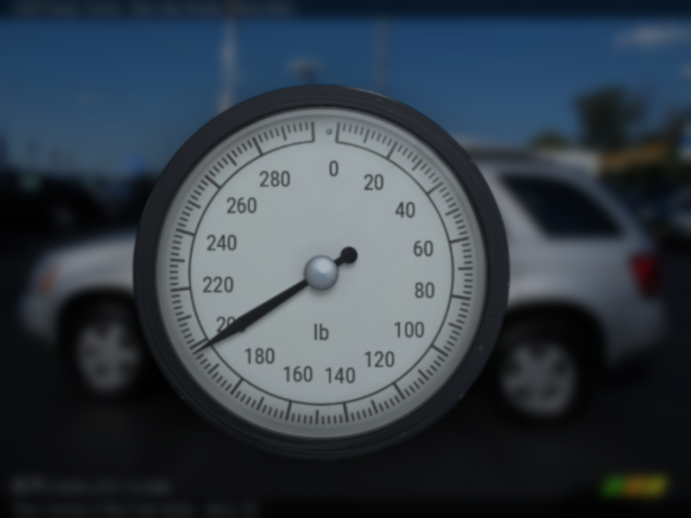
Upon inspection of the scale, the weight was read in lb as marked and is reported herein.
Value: 198 lb
